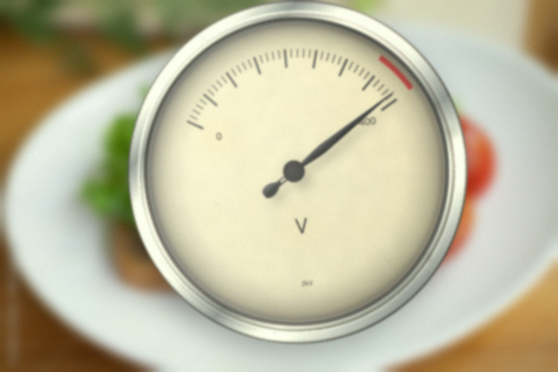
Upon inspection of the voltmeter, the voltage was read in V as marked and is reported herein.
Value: 390 V
